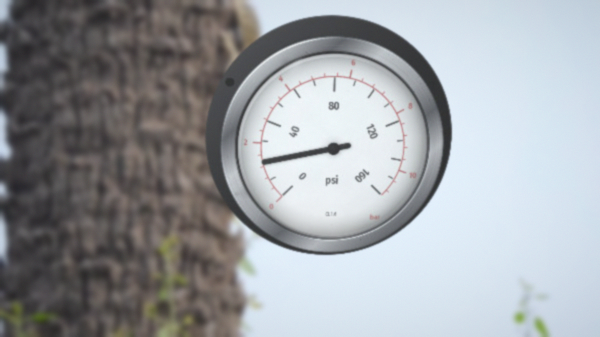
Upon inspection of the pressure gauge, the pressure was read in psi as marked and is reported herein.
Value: 20 psi
